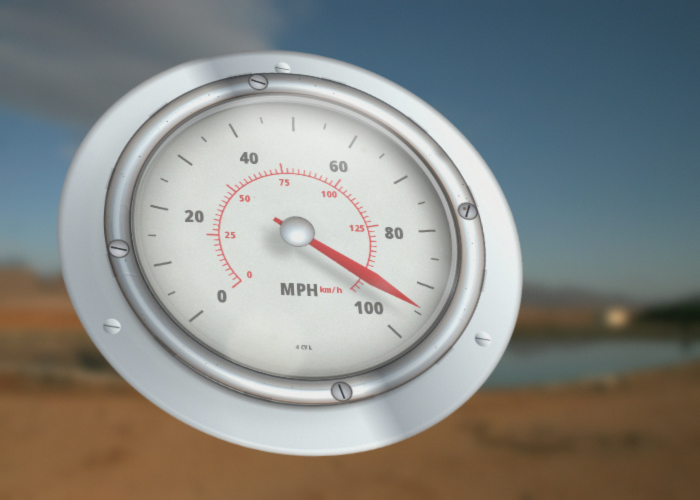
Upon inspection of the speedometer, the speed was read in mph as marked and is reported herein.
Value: 95 mph
